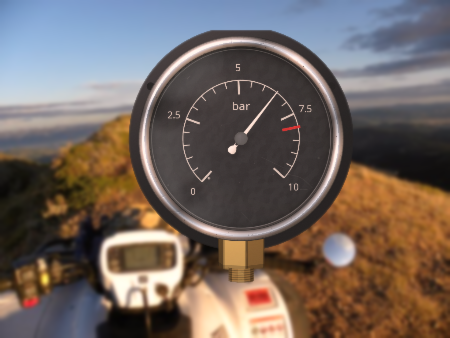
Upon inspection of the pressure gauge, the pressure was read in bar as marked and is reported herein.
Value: 6.5 bar
